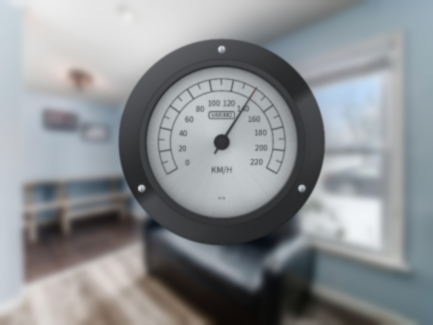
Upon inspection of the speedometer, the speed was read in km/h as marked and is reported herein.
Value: 140 km/h
